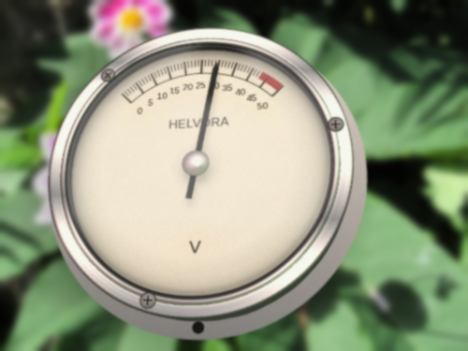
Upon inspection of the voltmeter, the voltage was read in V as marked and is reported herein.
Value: 30 V
